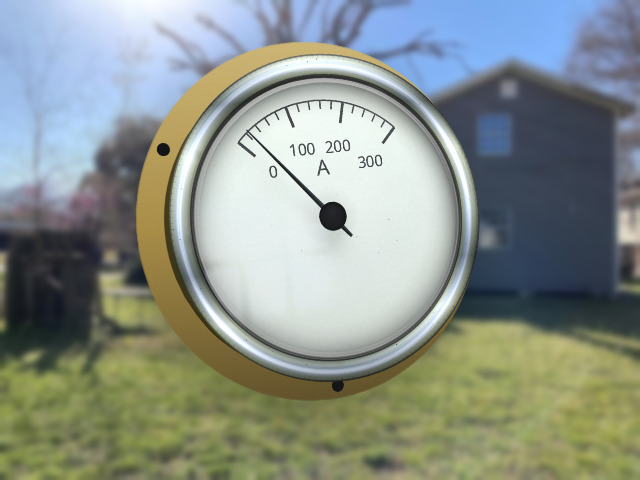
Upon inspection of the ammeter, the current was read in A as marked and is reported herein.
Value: 20 A
